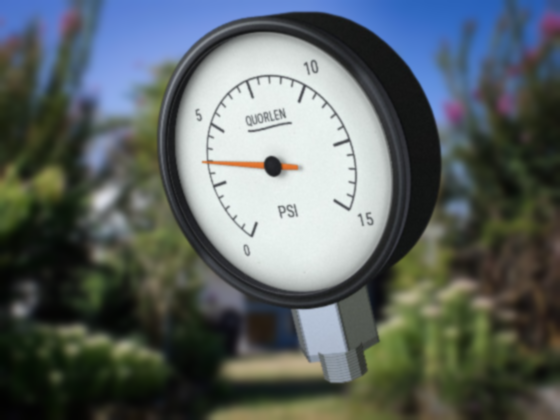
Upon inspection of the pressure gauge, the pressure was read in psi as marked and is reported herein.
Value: 3.5 psi
